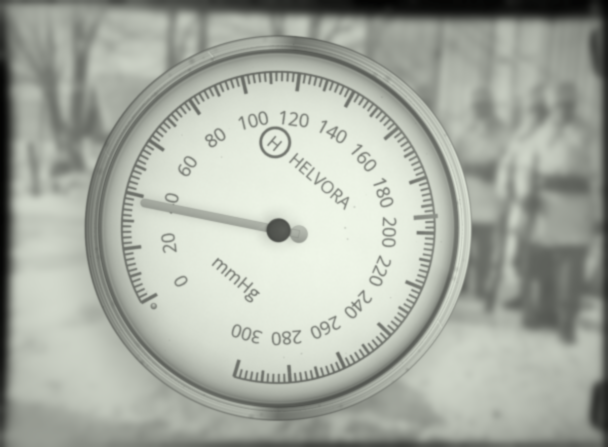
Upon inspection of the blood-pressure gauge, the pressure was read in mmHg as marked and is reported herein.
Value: 38 mmHg
